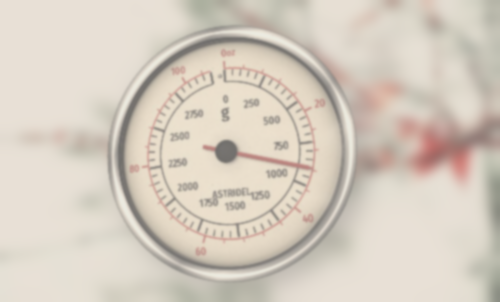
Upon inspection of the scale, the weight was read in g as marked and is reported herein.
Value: 900 g
